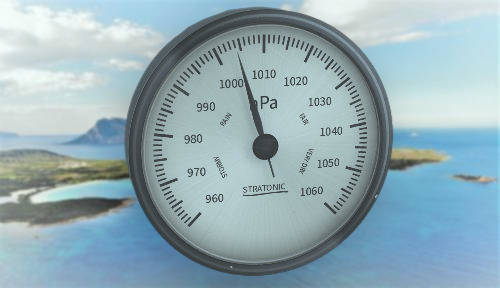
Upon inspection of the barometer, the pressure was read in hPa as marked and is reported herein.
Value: 1004 hPa
